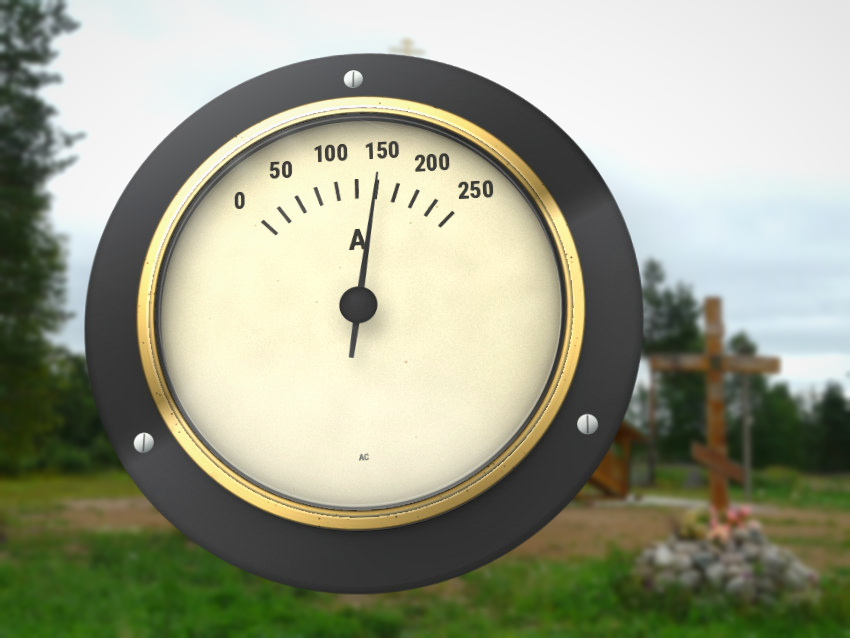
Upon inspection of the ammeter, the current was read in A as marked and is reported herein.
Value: 150 A
